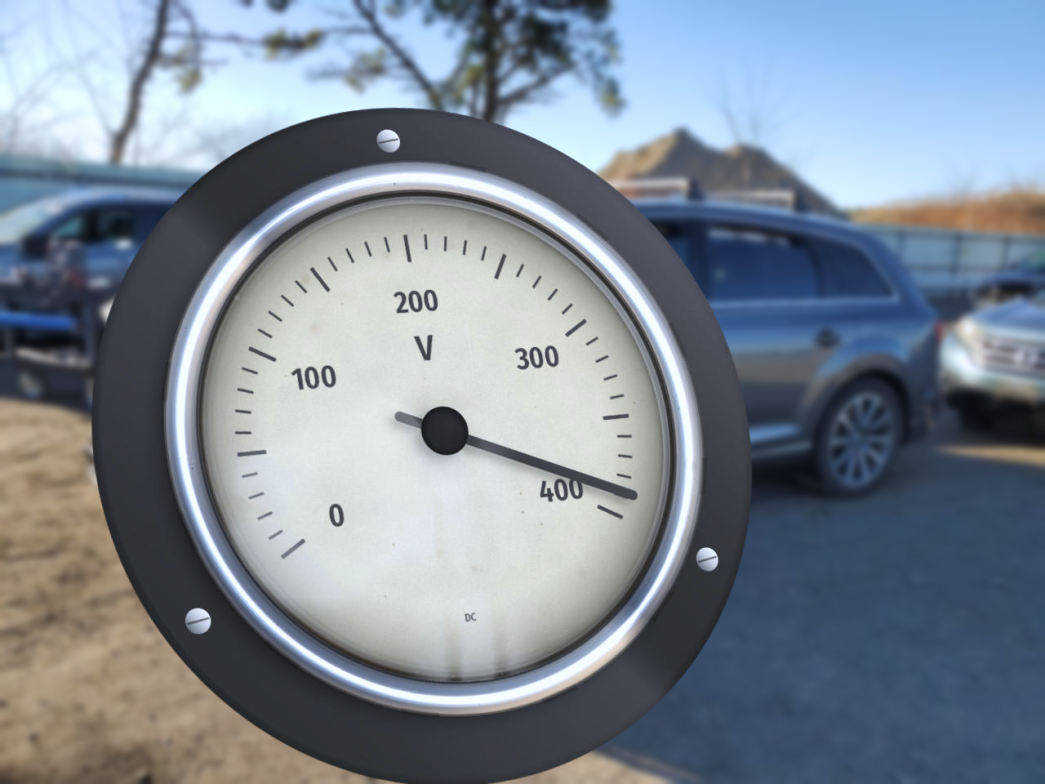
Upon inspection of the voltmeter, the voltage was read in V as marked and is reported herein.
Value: 390 V
